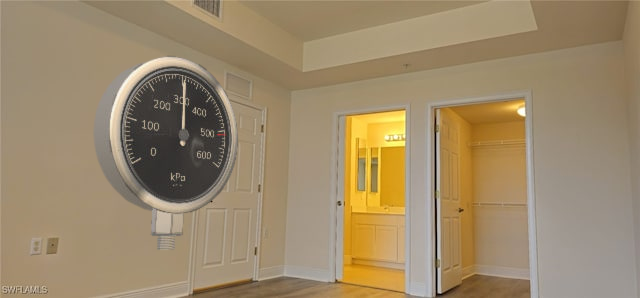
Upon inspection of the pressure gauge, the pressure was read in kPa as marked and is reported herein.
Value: 300 kPa
